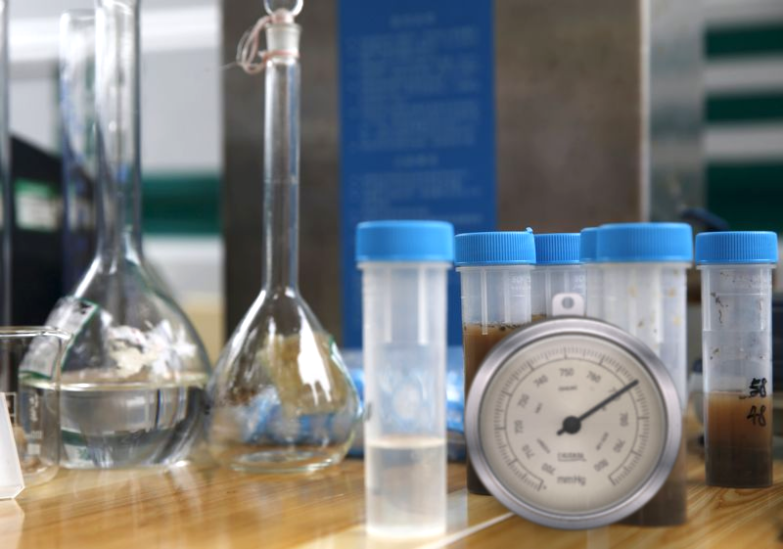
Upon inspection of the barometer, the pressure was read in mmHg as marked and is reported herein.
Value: 770 mmHg
